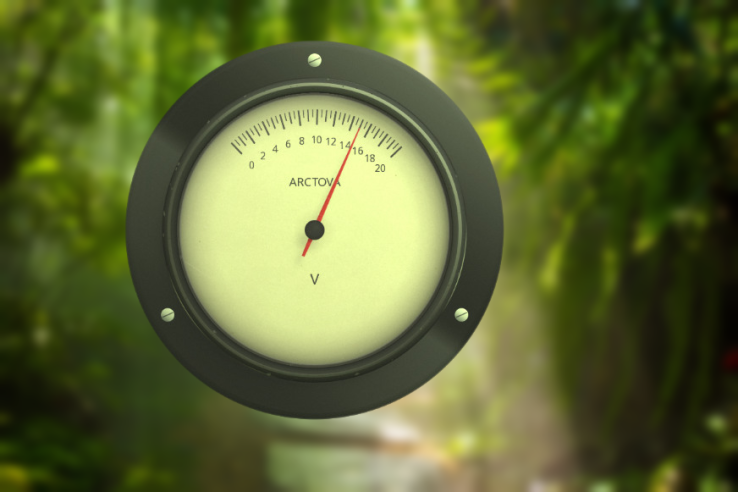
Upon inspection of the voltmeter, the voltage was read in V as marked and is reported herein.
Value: 15 V
